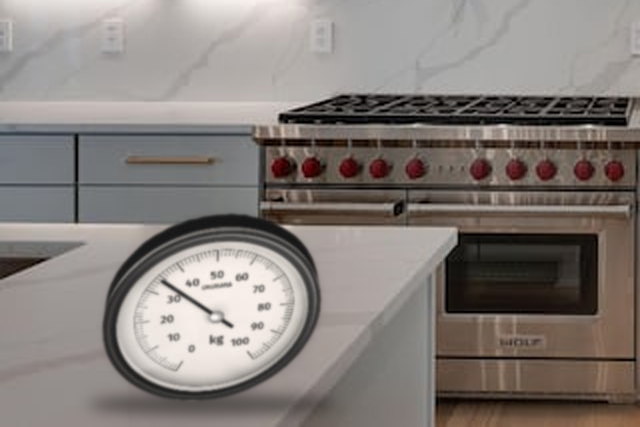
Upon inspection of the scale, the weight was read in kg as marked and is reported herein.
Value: 35 kg
